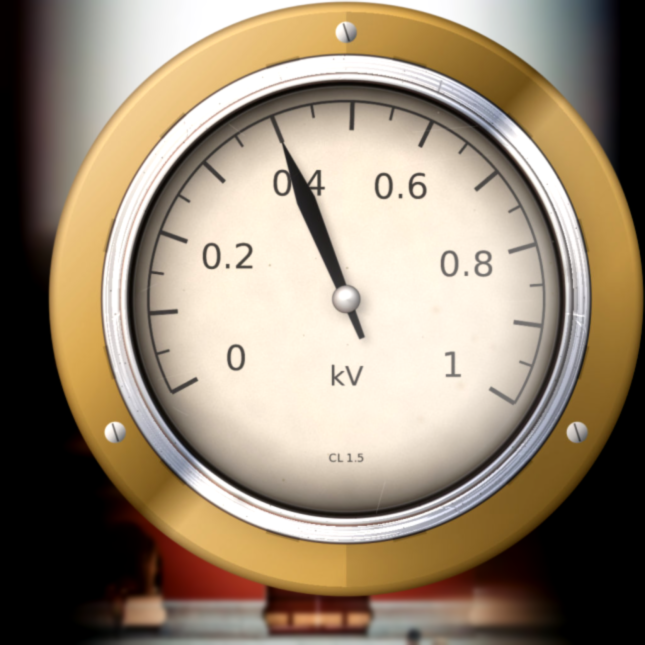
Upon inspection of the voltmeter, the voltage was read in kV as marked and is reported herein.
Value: 0.4 kV
